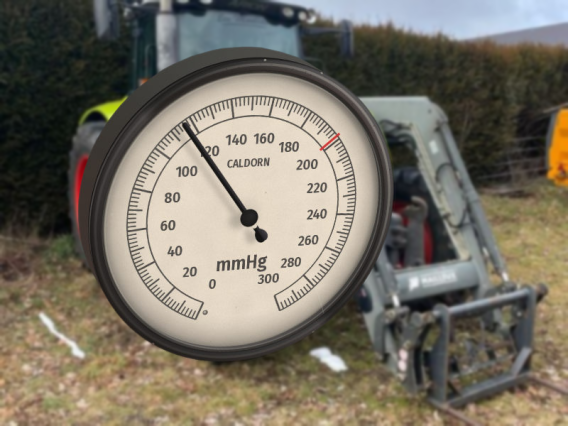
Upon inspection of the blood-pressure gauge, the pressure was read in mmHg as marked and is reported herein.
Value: 116 mmHg
